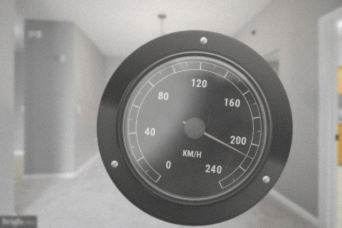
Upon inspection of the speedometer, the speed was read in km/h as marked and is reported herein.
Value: 210 km/h
